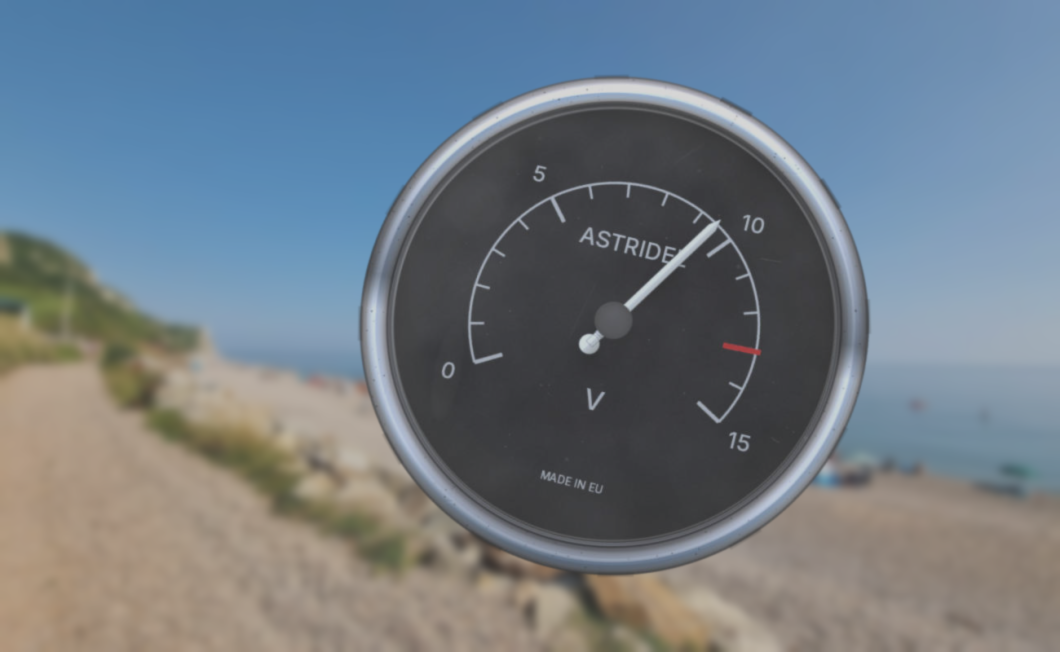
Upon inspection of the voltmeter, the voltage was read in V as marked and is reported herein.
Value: 9.5 V
